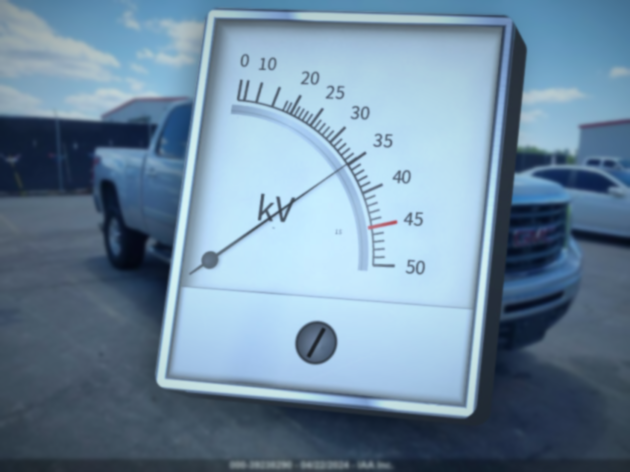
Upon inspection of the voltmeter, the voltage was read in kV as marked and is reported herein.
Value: 35 kV
